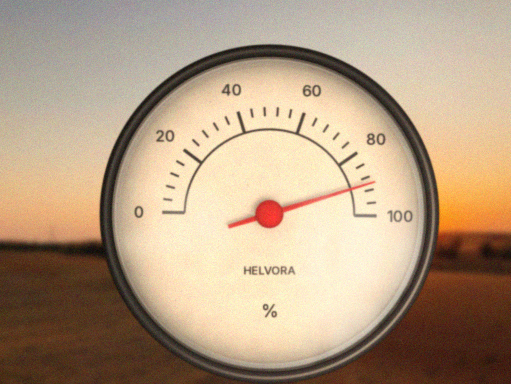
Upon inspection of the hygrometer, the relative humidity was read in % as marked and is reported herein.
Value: 90 %
